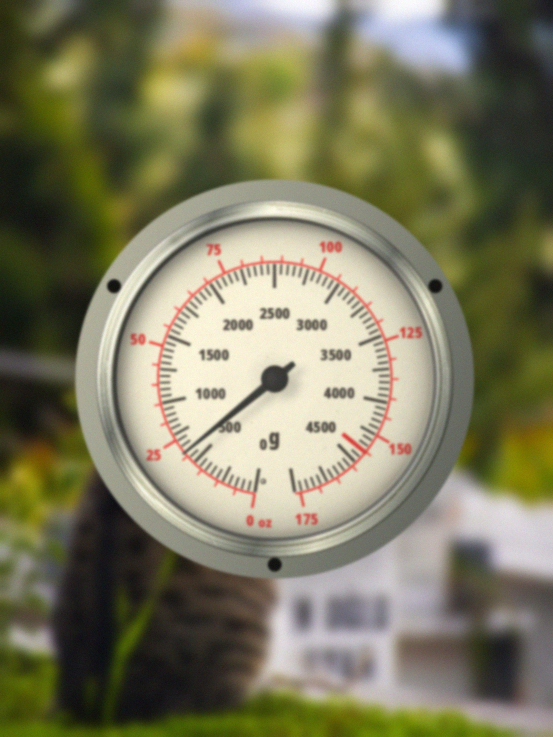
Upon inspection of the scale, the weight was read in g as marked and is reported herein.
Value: 600 g
